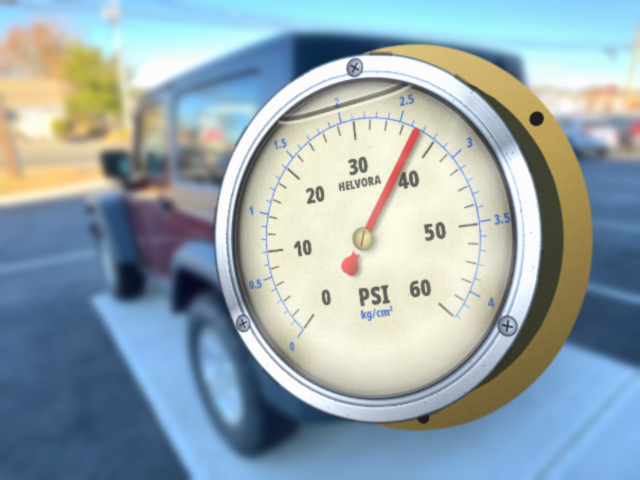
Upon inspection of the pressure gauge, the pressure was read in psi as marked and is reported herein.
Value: 38 psi
